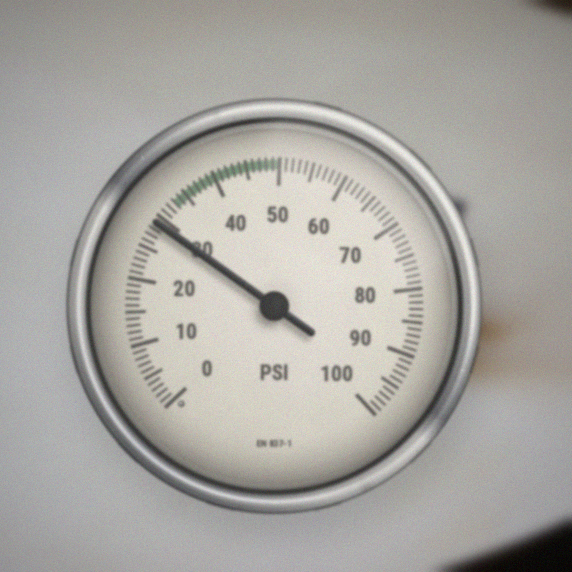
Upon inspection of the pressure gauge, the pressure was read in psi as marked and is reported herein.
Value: 29 psi
